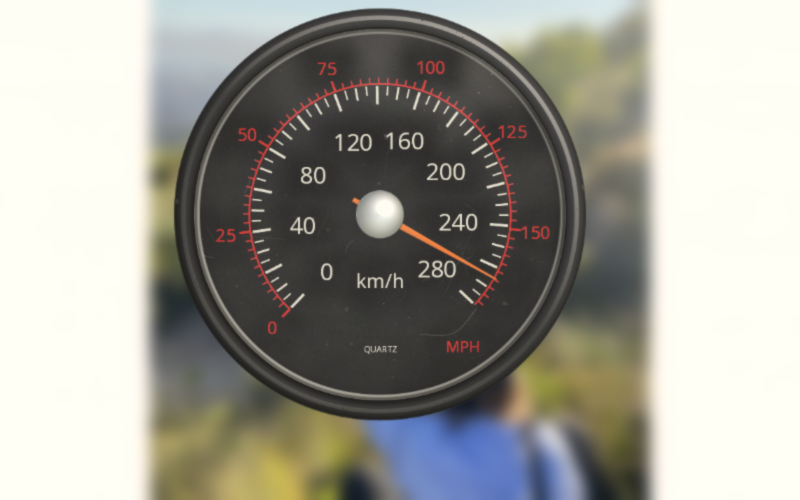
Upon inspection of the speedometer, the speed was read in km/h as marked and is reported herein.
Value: 265 km/h
